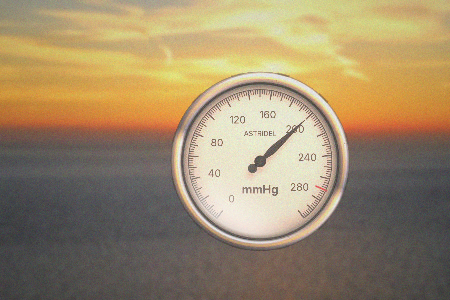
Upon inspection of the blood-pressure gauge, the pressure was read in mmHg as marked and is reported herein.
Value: 200 mmHg
